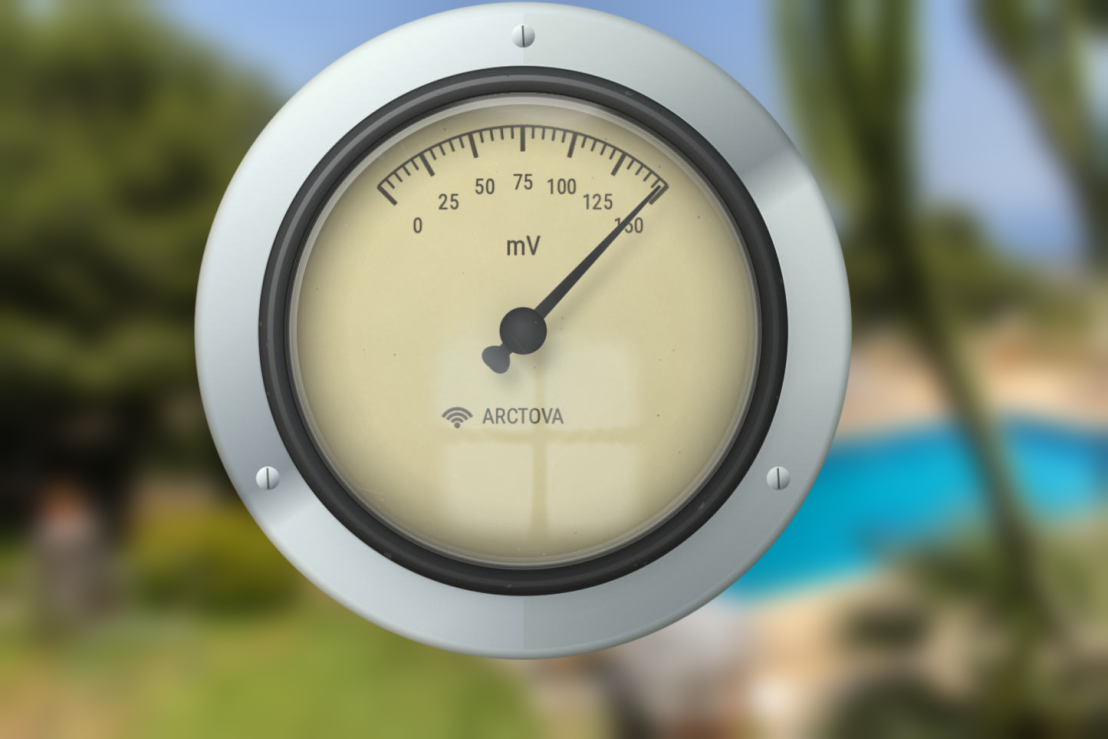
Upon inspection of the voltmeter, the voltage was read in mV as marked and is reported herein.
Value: 147.5 mV
